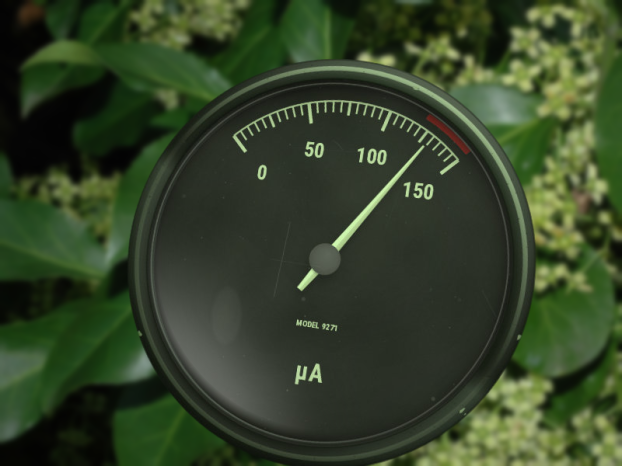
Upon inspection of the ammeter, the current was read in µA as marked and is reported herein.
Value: 130 µA
